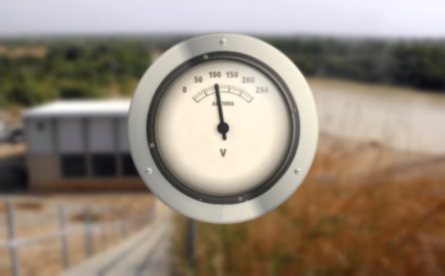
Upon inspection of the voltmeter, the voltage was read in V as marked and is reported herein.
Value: 100 V
